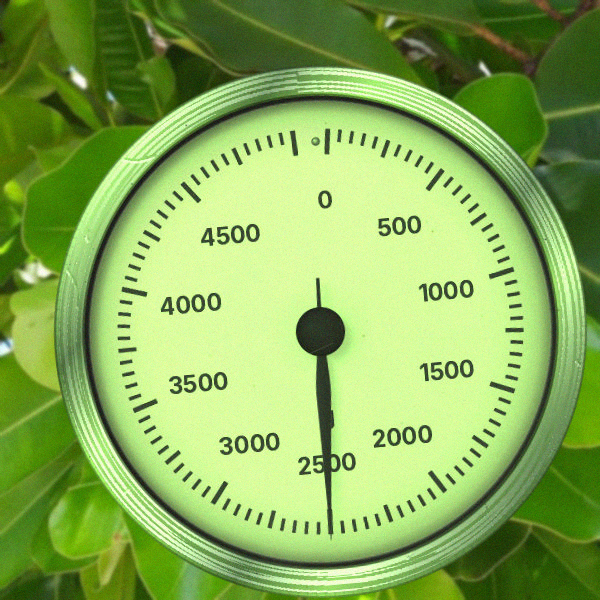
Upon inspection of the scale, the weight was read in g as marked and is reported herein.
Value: 2500 g
